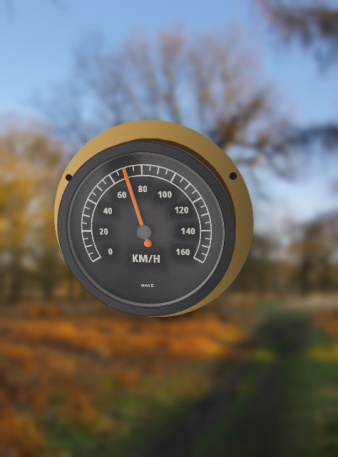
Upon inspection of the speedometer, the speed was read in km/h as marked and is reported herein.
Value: 70 km/h
